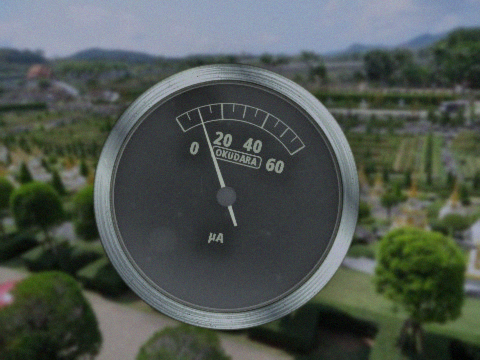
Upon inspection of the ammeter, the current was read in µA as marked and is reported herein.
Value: 10 µA
